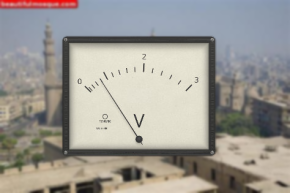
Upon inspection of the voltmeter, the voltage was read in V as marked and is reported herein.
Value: 0.8 V
